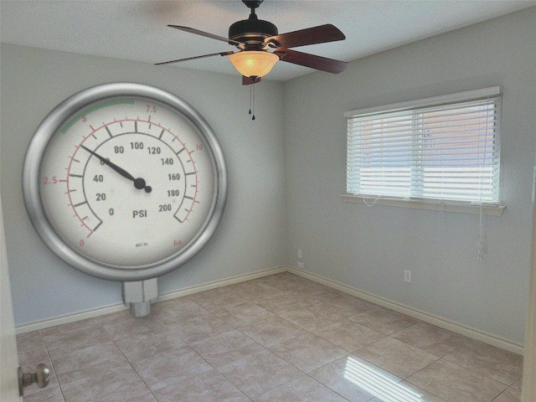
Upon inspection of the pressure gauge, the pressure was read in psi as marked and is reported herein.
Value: 60 psi
